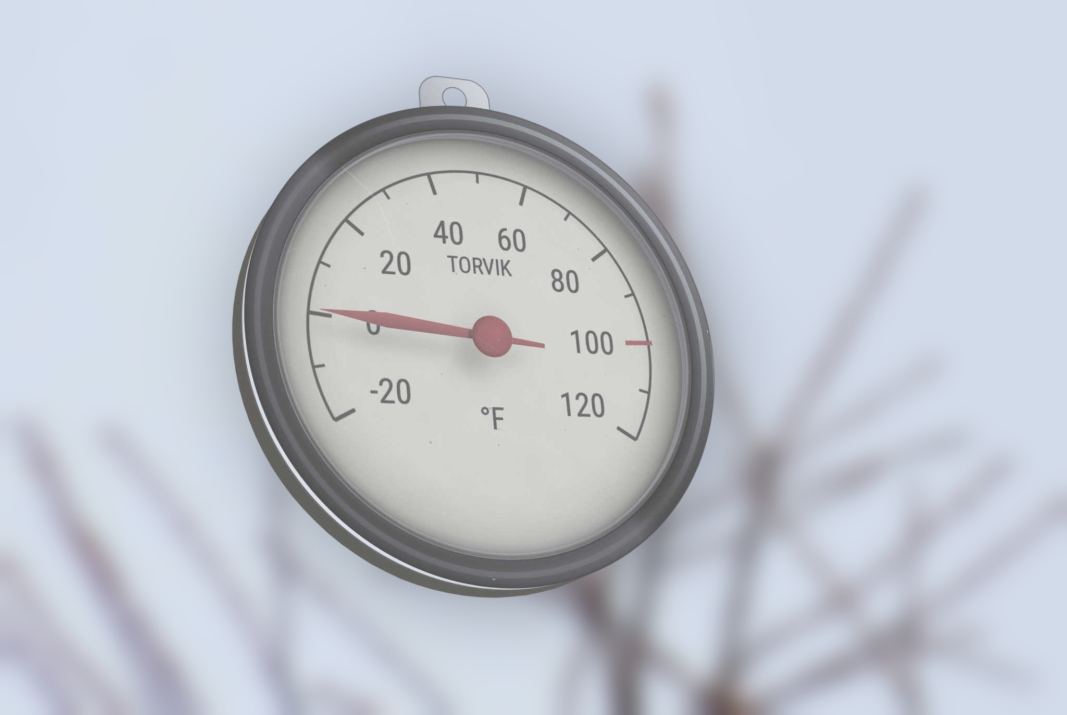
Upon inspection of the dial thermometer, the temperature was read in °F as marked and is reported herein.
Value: 0 °F
